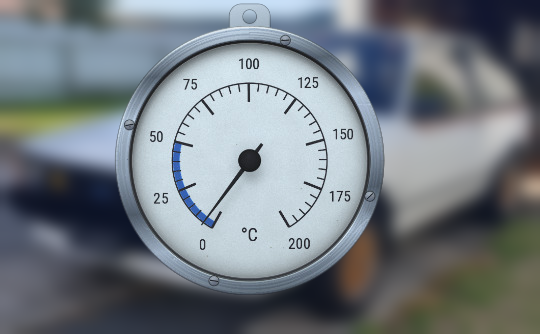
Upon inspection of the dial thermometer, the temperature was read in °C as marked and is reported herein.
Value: 5 °C
